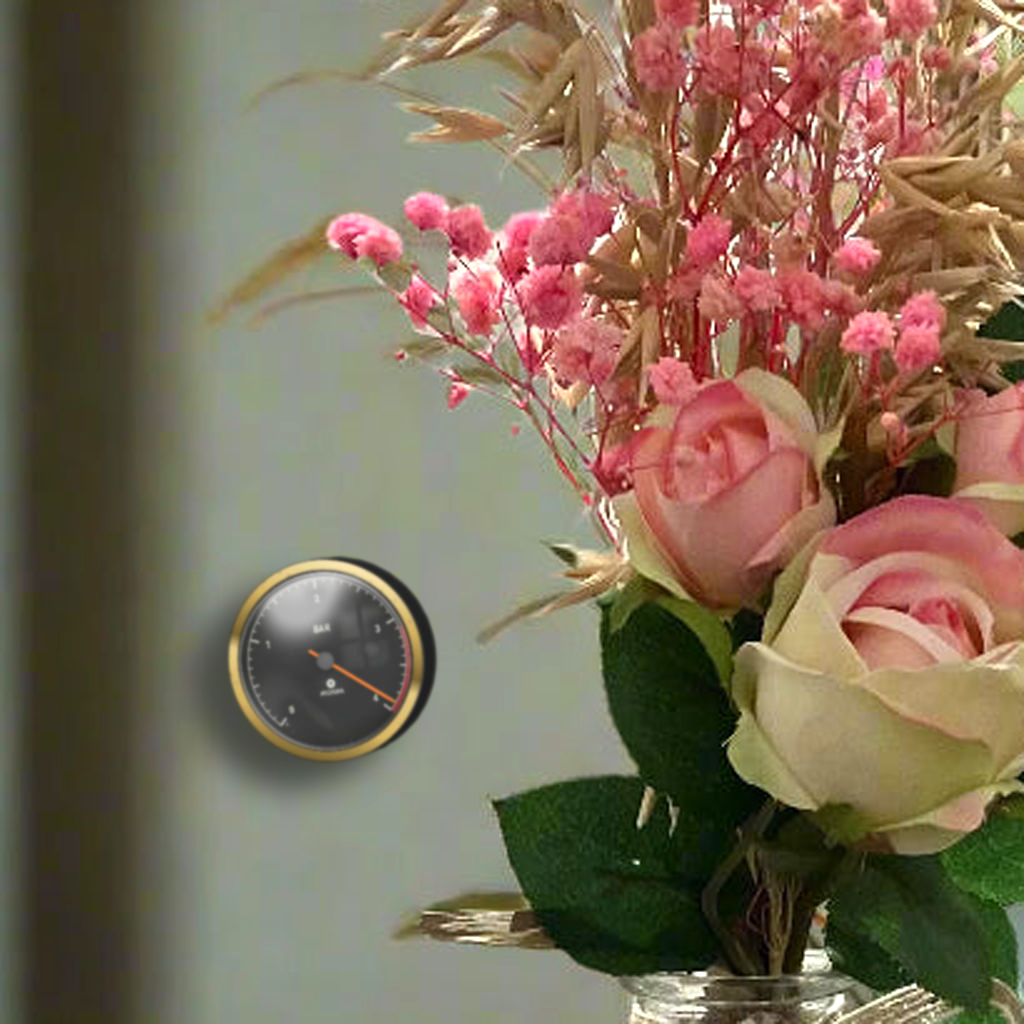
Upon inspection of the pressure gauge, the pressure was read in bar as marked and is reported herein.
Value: 3.9 bar
